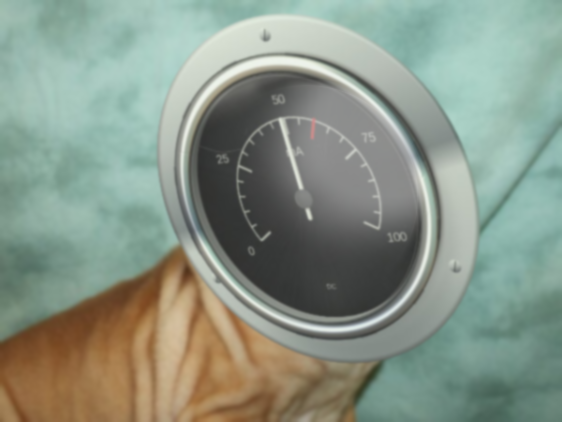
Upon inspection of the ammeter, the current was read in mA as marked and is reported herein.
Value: 50 mA
